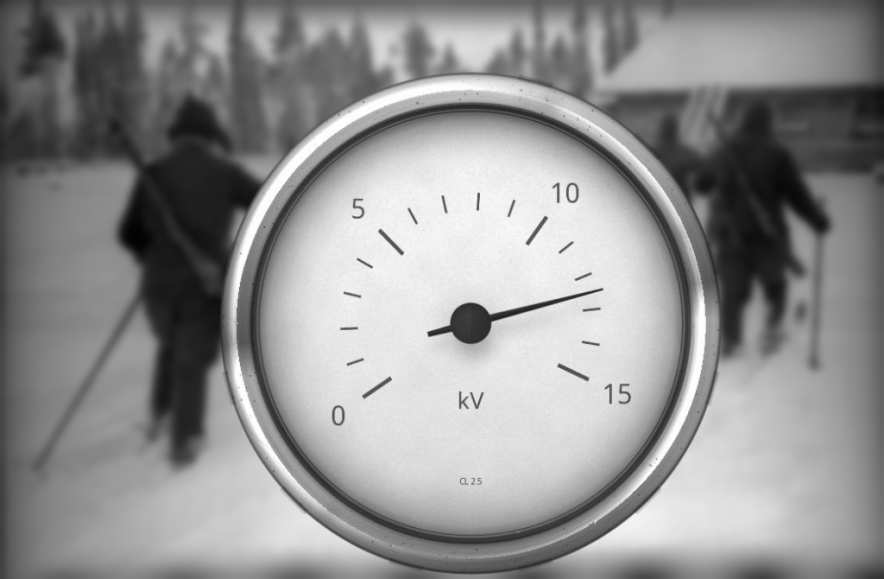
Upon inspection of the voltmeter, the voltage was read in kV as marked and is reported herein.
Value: 12.5 kV
